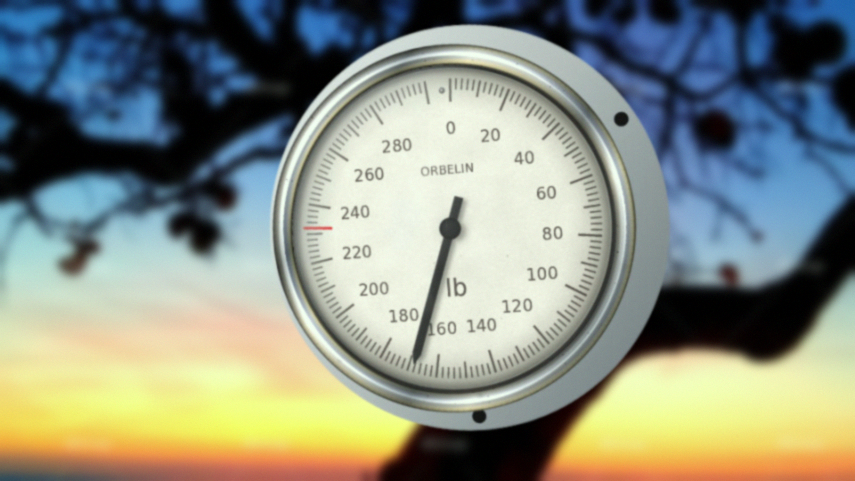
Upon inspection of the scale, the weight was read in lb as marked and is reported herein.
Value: 168 lb
